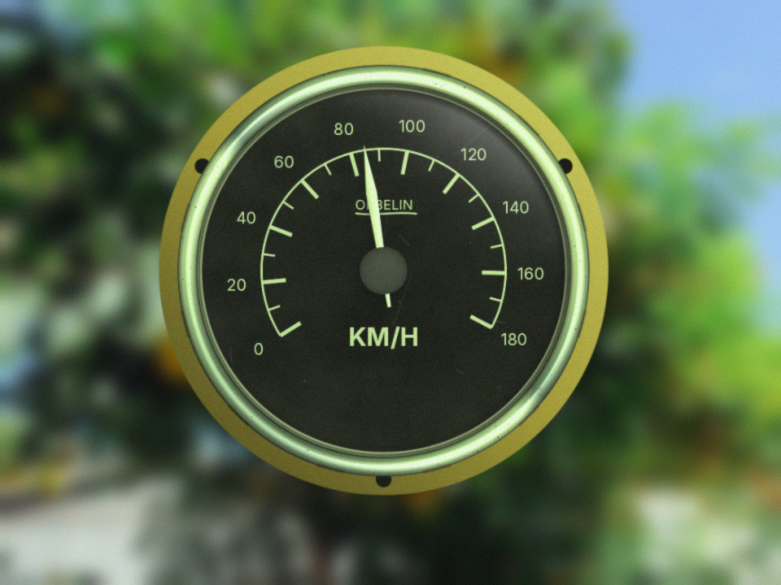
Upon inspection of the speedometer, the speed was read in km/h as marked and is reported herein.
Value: 85 km/h
